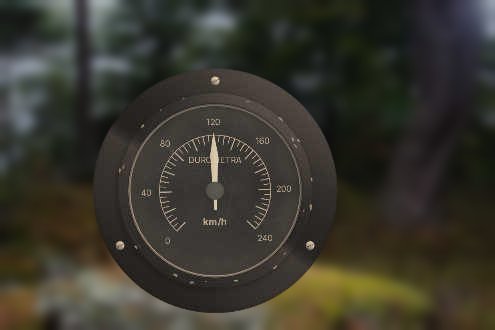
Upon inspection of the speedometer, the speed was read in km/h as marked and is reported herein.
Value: 120 km/h
